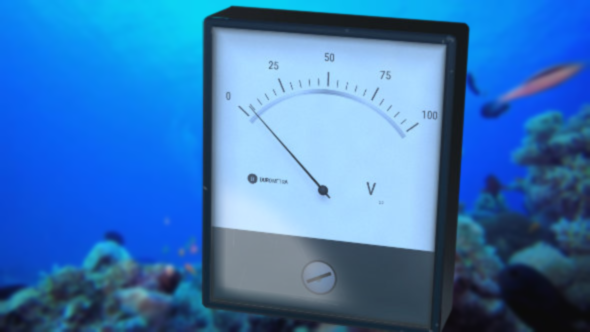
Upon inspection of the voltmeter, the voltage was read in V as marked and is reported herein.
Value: 5 V
